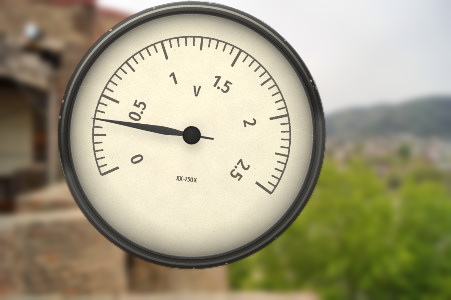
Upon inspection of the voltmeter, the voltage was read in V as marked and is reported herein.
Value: 0.35 V
